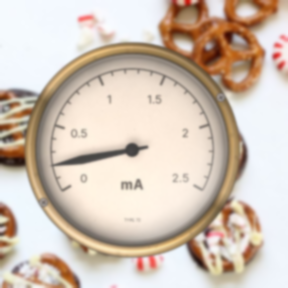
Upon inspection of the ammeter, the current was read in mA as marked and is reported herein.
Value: 0.2 mA
